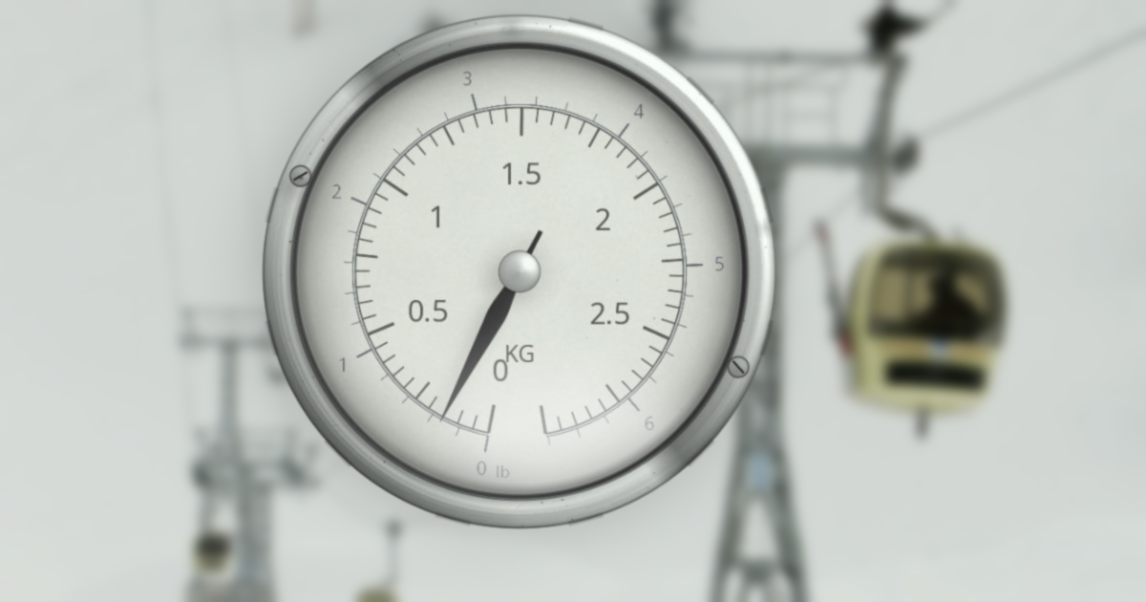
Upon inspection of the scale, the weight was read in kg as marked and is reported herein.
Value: 0.15 kg
